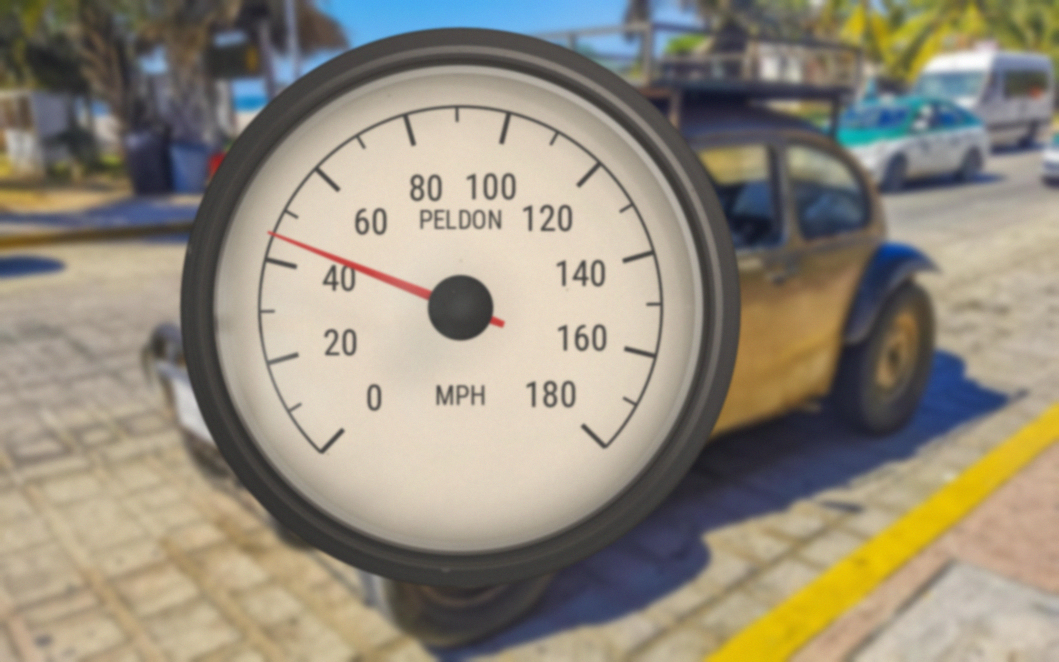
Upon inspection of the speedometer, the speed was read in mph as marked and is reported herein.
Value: 45 mph
